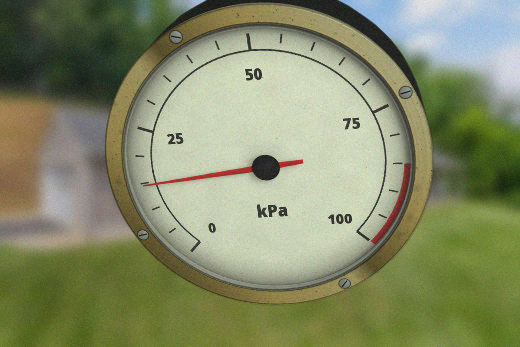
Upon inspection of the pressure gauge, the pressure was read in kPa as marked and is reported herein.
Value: 15 kPa
